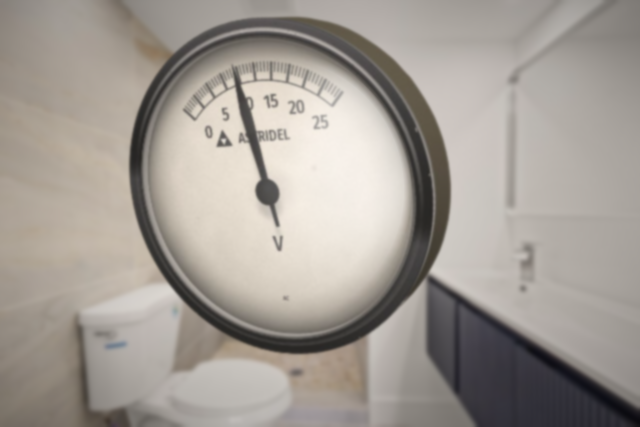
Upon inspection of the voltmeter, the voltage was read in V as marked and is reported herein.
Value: 10 V
